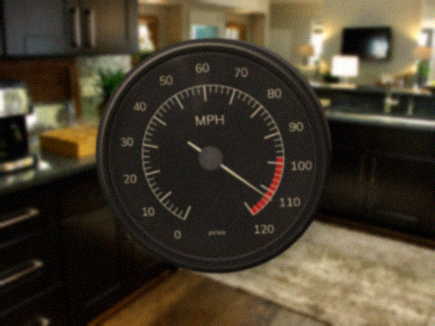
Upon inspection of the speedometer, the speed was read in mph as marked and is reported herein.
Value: 112 mph
